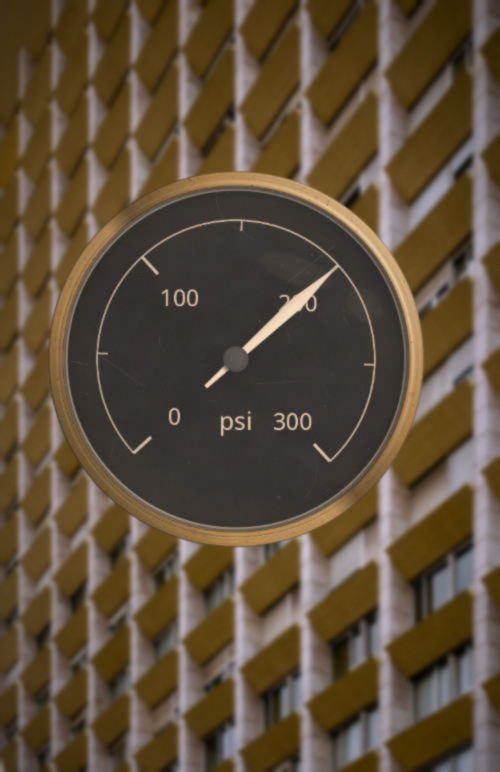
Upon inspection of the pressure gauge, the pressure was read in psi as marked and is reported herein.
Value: 200 psi
